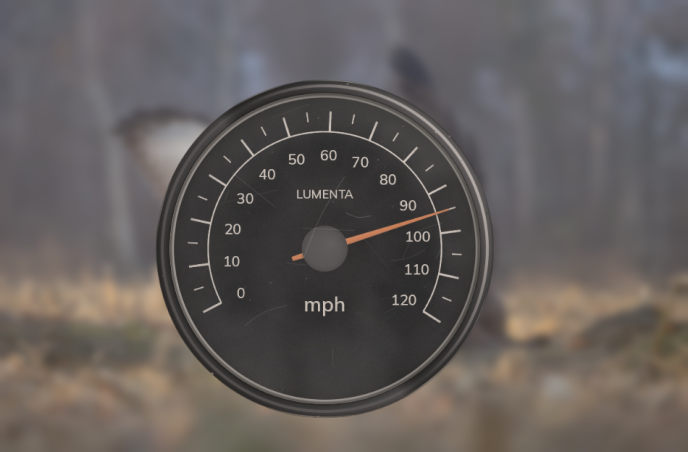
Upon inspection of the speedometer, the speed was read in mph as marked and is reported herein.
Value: 95 mph
